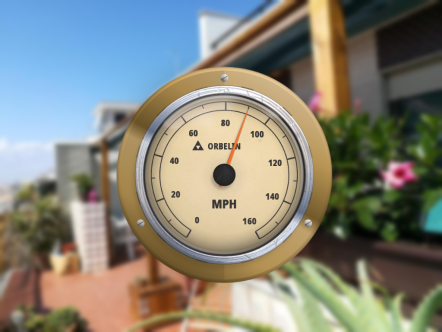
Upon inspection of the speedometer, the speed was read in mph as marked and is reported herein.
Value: 90 mph
